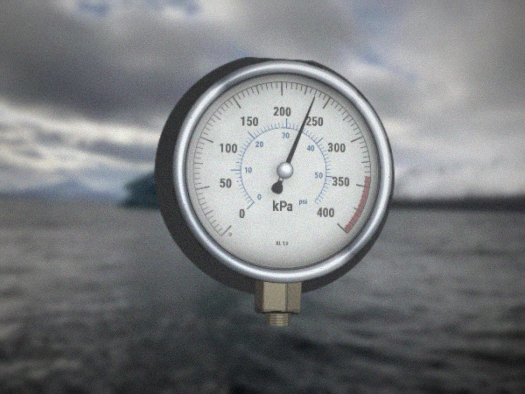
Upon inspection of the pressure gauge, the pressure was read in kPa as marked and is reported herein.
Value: 235 kPa
